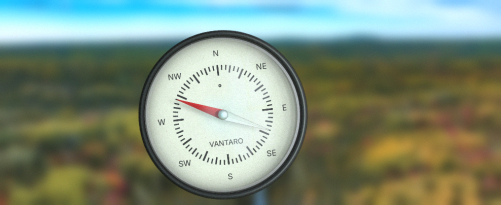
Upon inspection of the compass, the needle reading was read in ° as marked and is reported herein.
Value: 295 °
